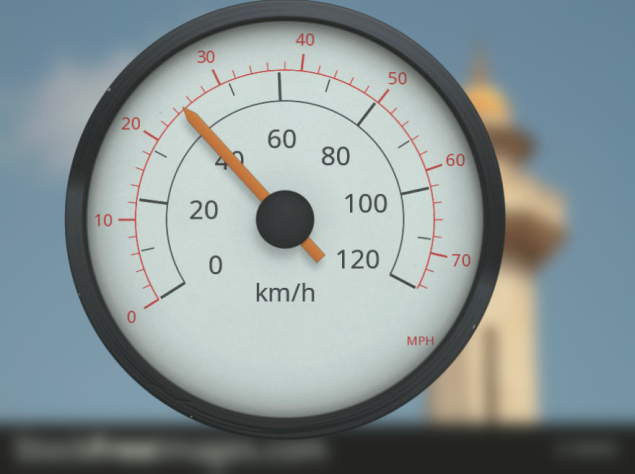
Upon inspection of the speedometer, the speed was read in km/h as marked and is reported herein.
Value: 40 km/h
